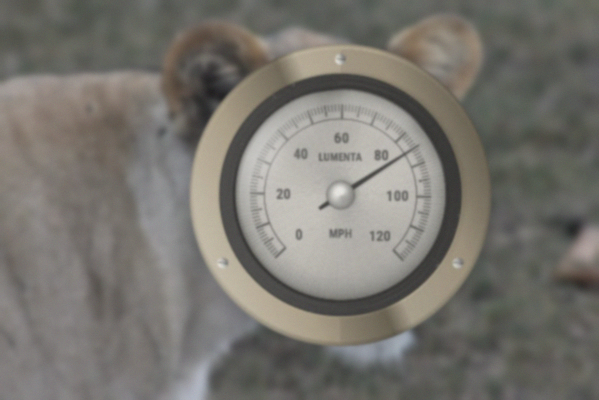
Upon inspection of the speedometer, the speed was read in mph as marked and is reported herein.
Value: 85 mph
